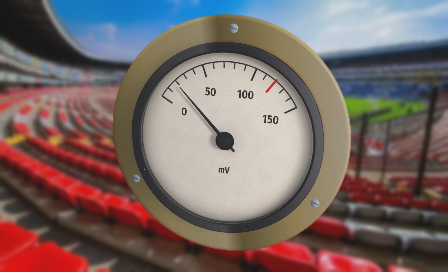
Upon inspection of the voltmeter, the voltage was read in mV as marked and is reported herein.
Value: 20 mV
